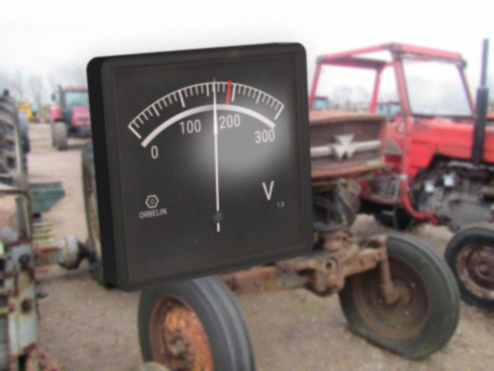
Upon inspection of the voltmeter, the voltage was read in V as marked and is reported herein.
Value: 160 V
